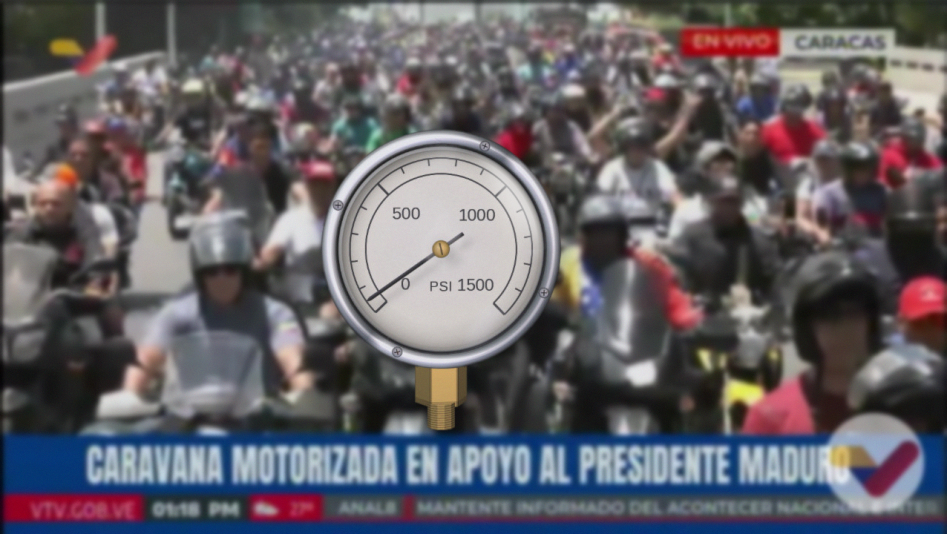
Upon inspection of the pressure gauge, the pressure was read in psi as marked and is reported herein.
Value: 50 psi
